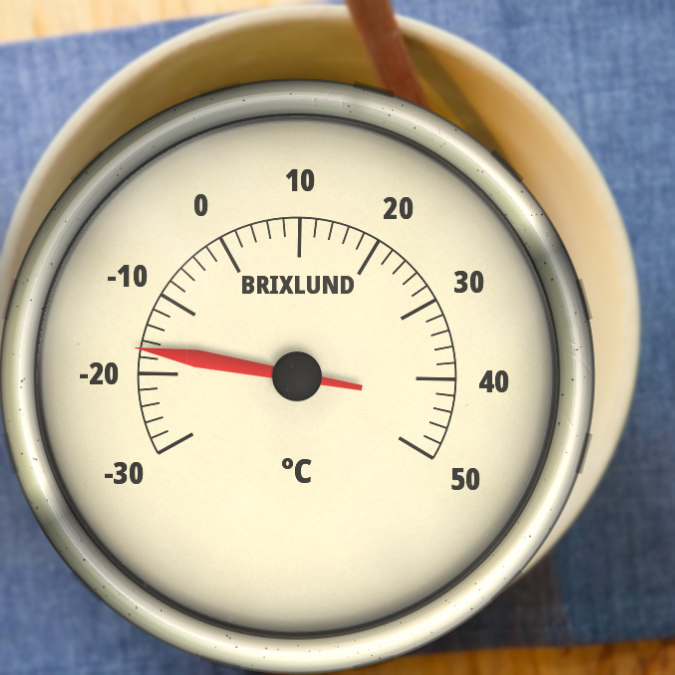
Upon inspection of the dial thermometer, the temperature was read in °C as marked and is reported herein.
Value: -17 °C
